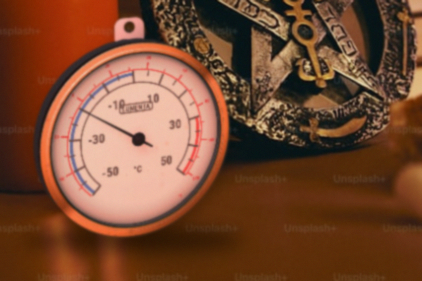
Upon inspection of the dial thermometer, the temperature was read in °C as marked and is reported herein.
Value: -20 °C
